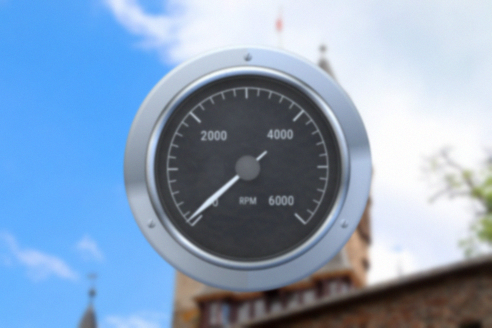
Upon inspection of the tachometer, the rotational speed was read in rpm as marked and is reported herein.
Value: 100 rpm
